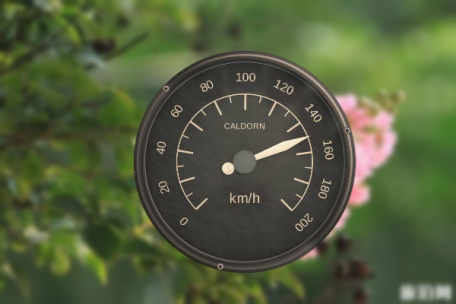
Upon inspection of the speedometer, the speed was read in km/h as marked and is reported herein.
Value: 150 km/h
